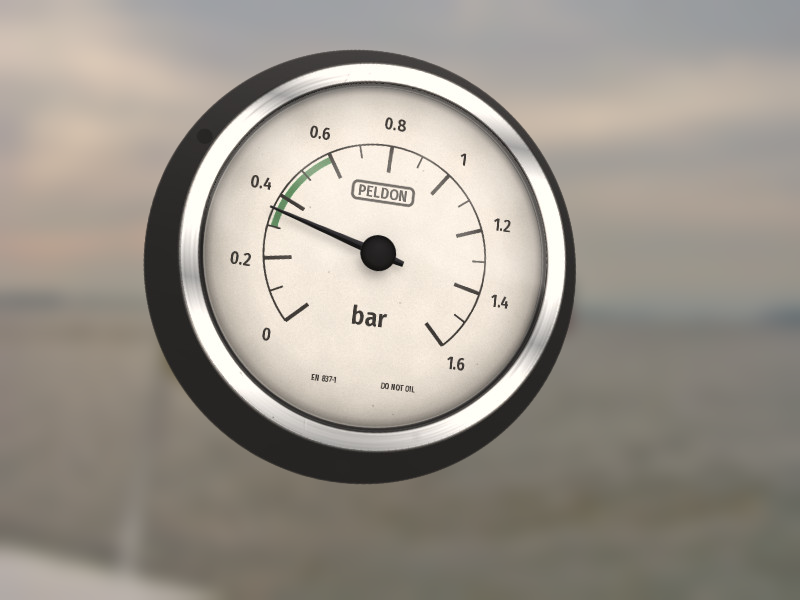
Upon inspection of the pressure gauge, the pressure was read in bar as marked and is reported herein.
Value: 0.35 bar
